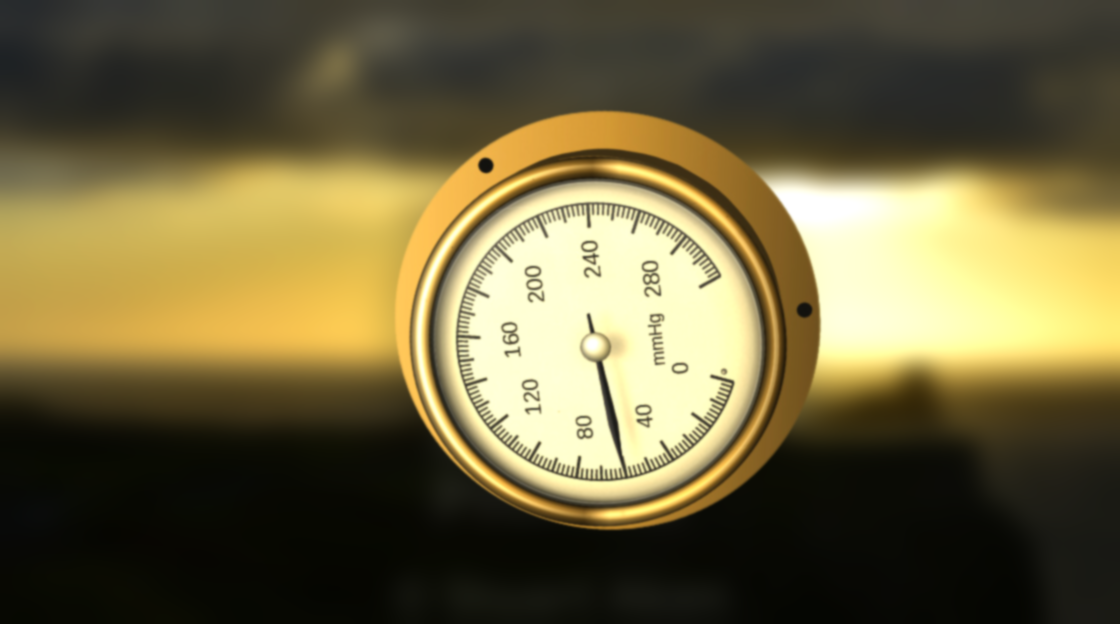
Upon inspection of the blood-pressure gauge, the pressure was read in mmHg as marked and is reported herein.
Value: 60 mmHg
